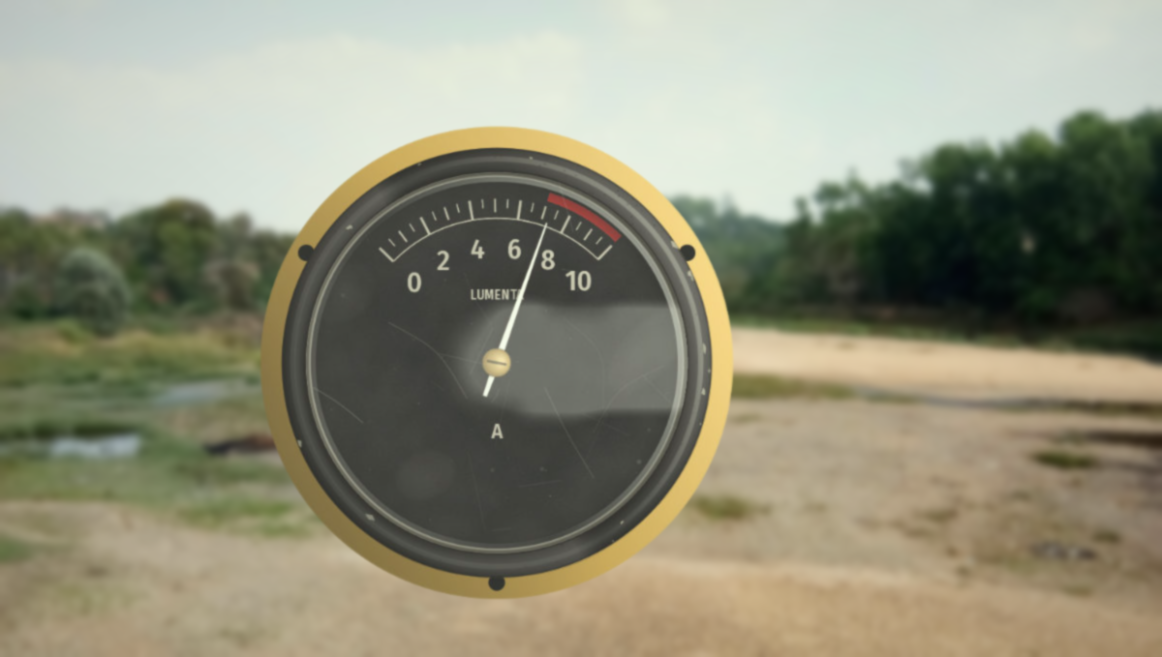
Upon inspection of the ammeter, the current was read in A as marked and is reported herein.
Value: 7.25 A
